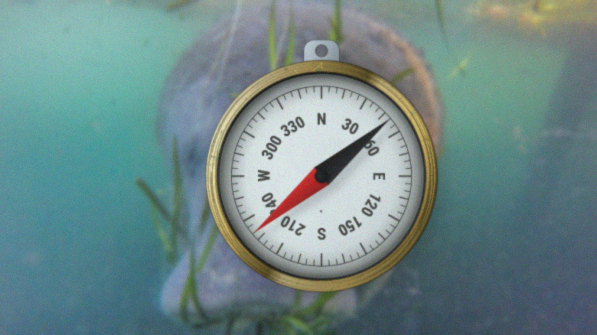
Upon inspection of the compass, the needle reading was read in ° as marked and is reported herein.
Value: 230 °
